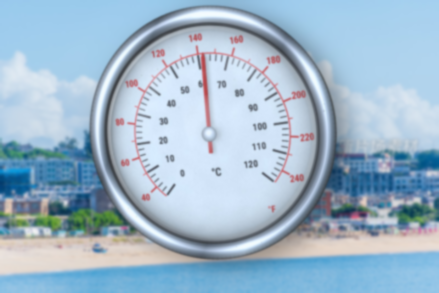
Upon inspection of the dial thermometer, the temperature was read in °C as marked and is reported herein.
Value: 62 °C
